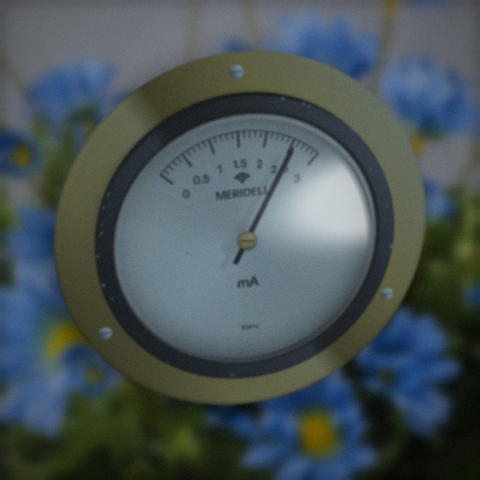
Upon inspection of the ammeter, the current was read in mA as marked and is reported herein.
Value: 2.5 mA
